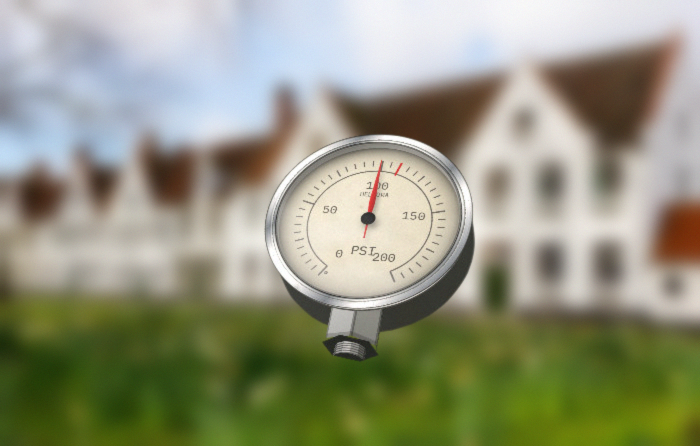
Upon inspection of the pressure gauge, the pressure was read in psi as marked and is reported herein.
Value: 100 psi
